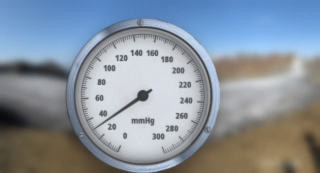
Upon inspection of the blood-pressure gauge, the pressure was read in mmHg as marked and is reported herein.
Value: 30 mmHg
